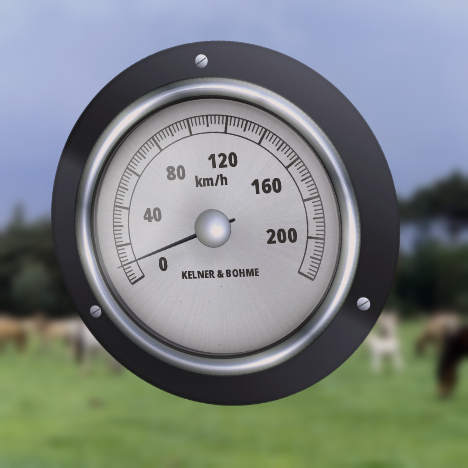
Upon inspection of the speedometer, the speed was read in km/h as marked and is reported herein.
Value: 10 km/h
